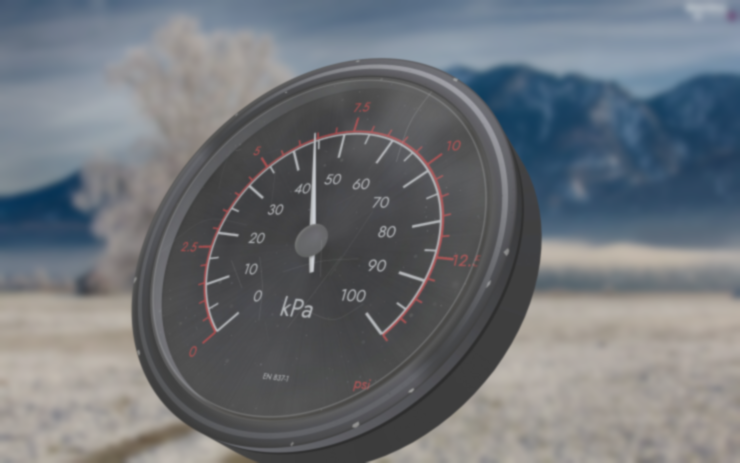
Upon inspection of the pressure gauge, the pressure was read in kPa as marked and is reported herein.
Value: 45 kPa
